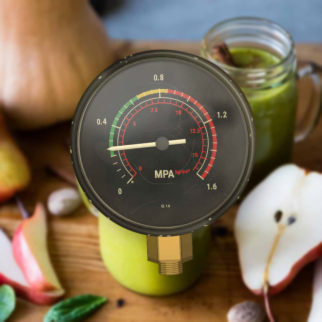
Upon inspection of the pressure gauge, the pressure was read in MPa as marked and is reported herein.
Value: 0.25 MPa
